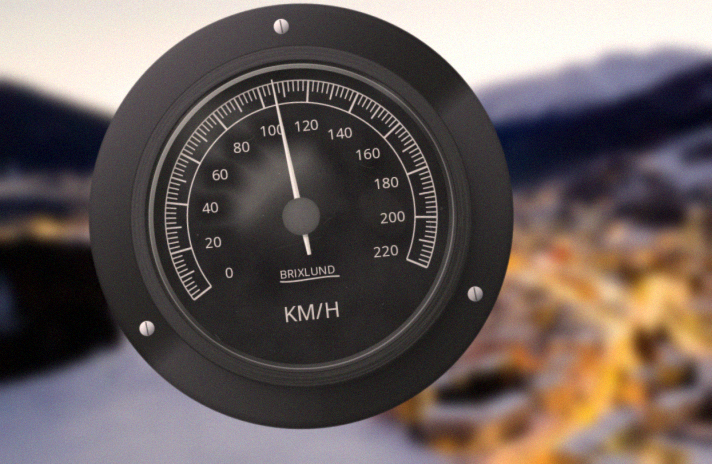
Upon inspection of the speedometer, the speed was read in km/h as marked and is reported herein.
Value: 106 km/h
